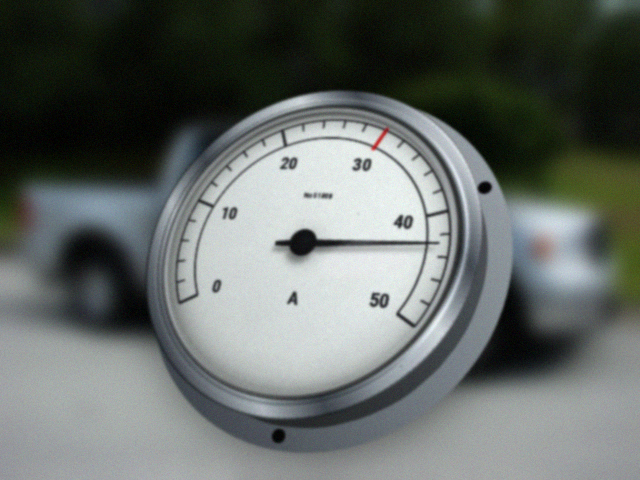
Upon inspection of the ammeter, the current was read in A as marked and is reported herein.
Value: 43 A
